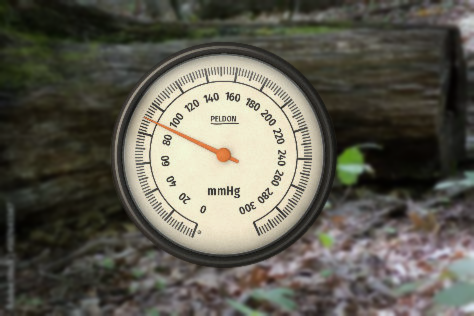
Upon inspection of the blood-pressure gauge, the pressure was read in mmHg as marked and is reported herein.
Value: 90 mmHg
